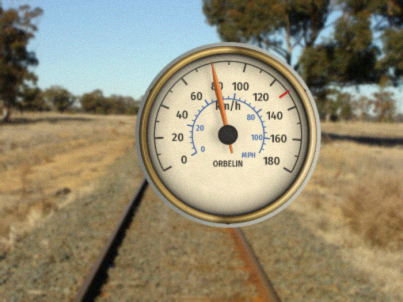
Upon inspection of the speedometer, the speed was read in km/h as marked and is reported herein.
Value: 80 km/h
